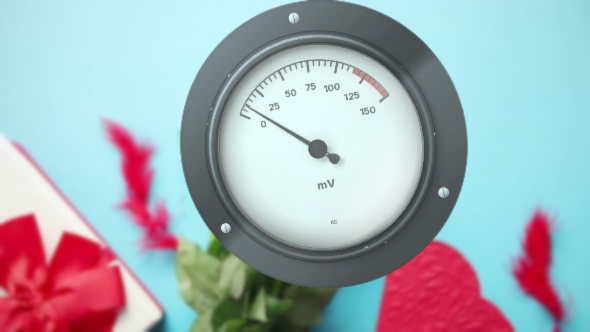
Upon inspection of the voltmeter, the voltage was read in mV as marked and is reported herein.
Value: 10 mV
